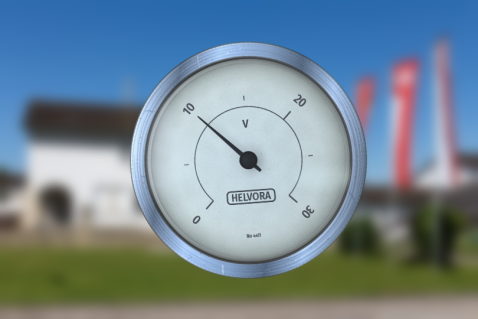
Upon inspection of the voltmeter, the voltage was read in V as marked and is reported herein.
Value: 10 V
